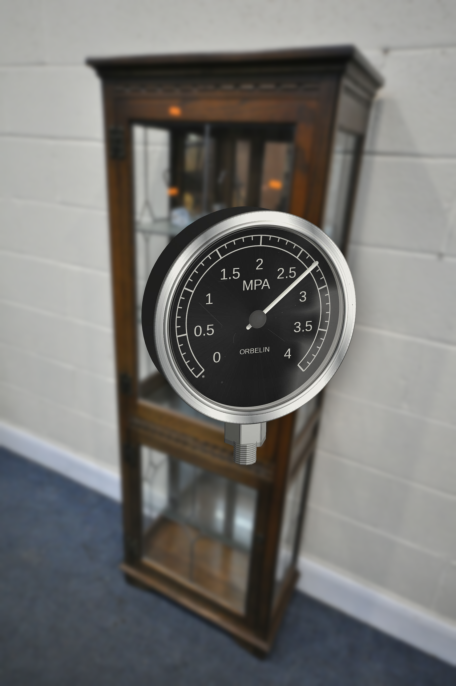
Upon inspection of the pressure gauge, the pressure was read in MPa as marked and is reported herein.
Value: 2.7 MPa
